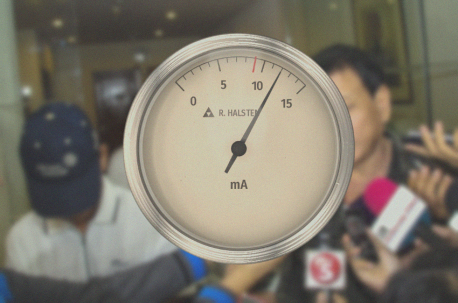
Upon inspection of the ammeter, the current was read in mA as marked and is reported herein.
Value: 12 mA
